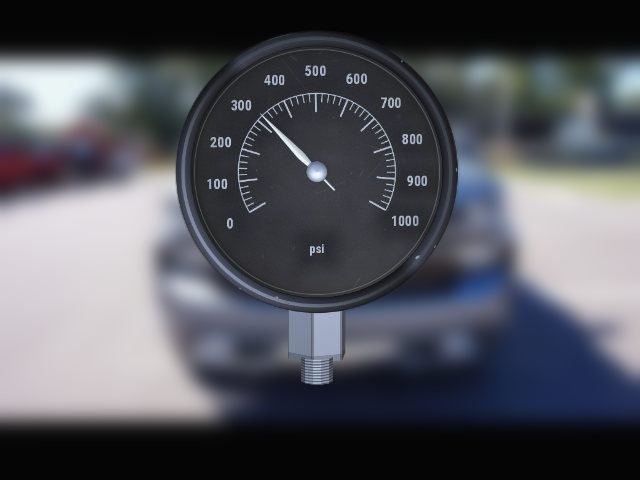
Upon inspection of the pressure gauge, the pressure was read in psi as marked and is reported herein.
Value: 320 psi
